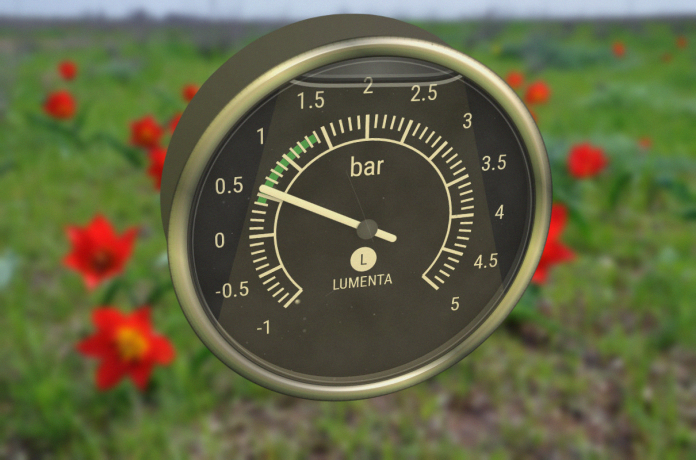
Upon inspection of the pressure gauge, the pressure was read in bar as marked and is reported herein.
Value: 0.6 bar
